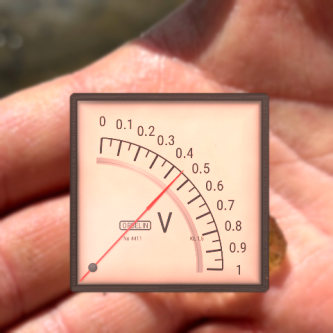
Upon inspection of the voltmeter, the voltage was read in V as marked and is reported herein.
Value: 0.45 V
